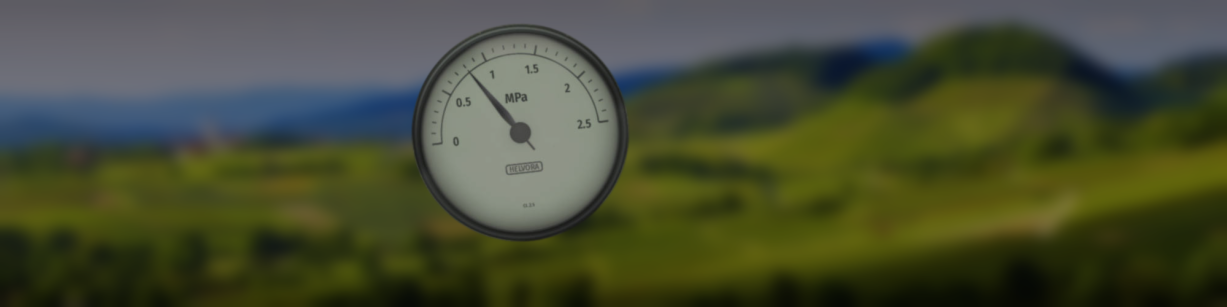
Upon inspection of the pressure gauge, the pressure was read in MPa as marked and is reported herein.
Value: 0.8 MPa
